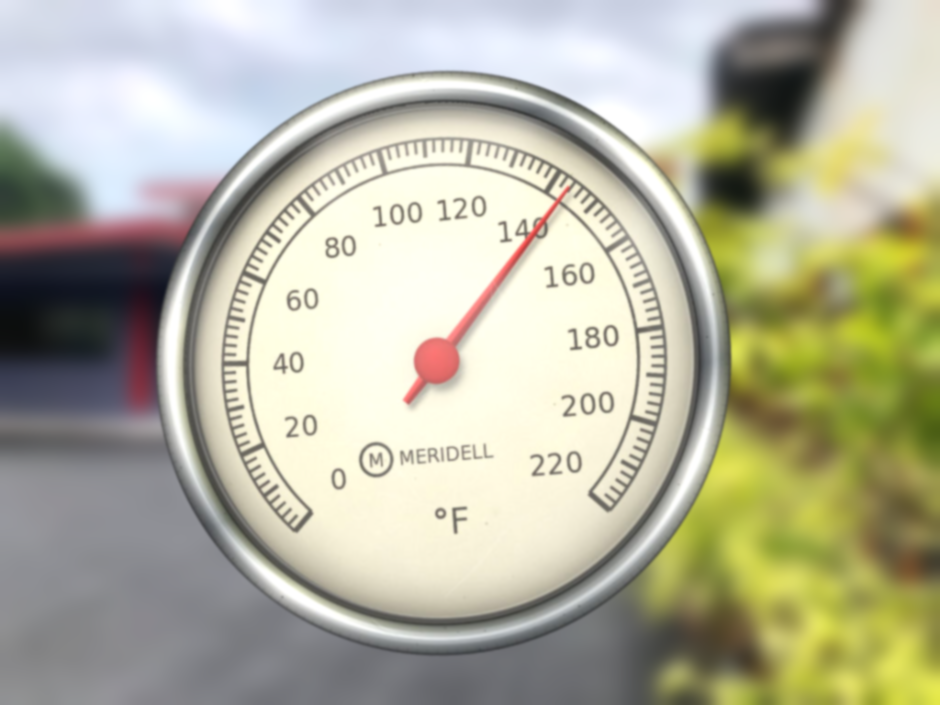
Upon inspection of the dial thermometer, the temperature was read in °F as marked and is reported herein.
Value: 144 °F
